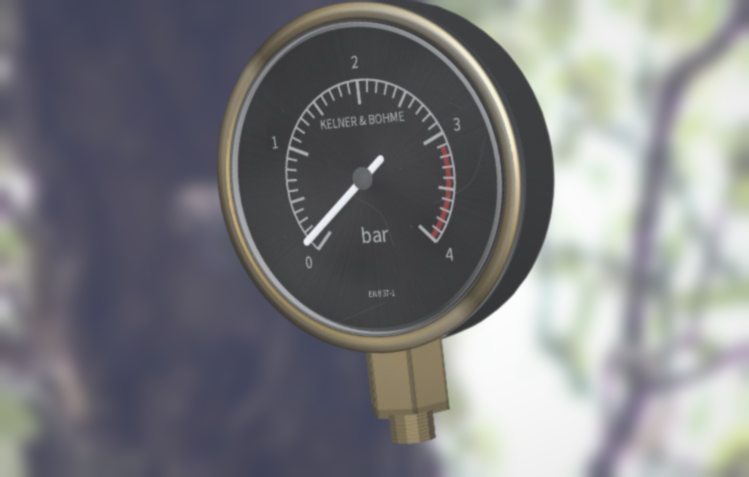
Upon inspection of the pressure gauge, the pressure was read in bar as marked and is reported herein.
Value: 0.1 bar
